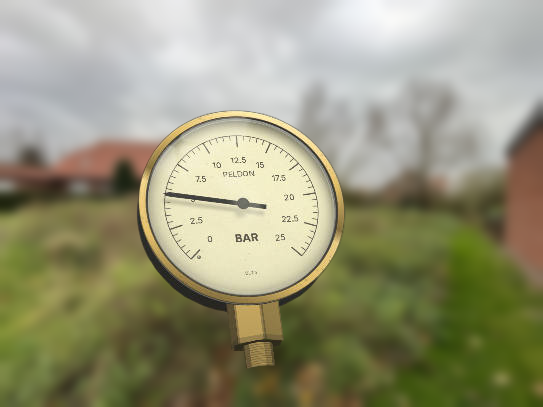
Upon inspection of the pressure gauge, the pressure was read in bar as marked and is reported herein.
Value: 5 bar
